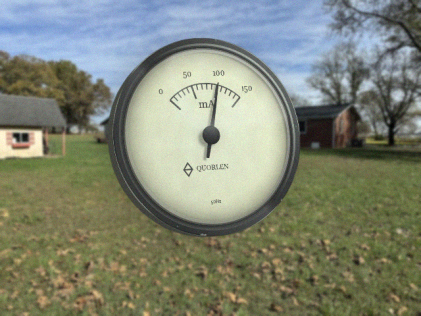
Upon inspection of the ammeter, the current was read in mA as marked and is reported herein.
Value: 100 mA
